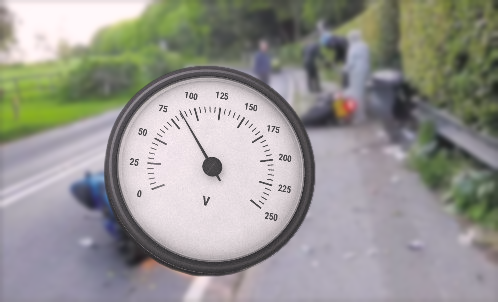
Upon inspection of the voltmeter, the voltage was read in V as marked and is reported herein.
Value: 85 V
